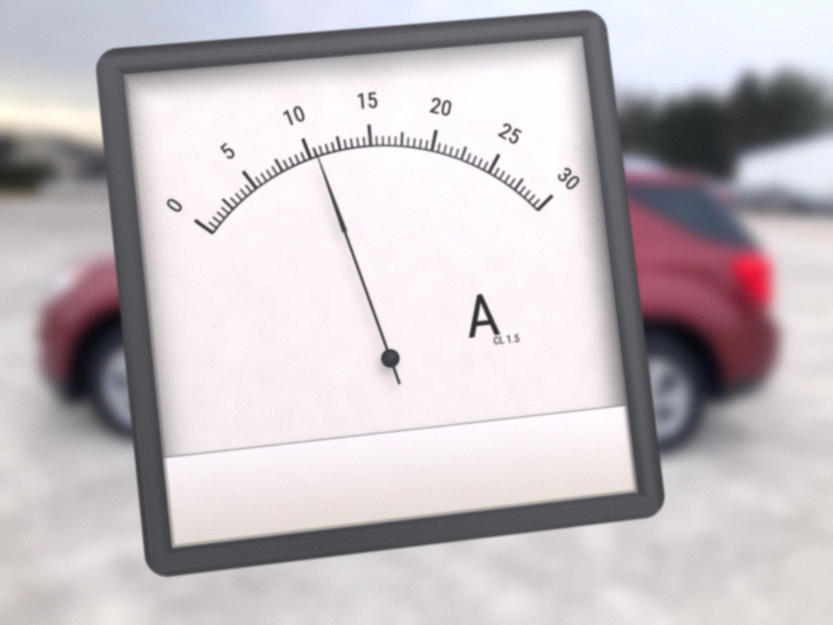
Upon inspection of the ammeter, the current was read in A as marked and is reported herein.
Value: 10.5 A
